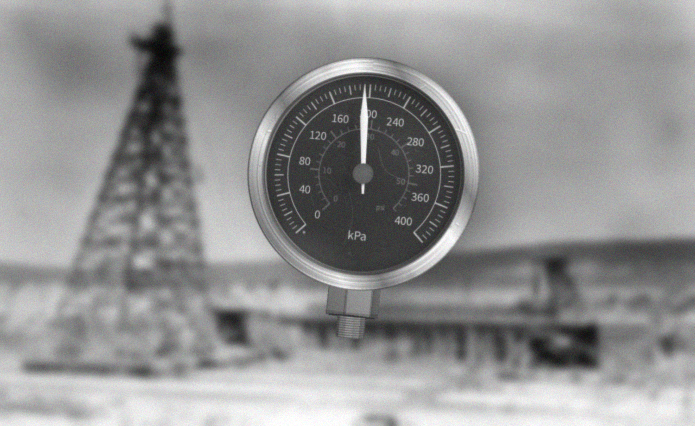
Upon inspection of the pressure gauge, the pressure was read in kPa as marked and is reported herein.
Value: 195 kPa
